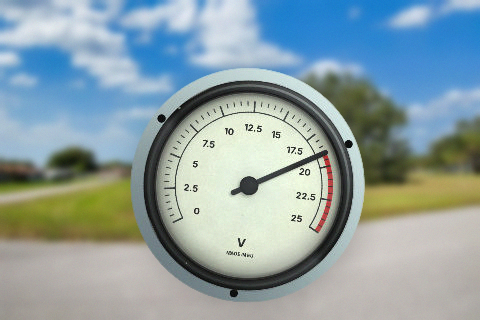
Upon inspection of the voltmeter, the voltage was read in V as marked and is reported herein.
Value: 19 V
